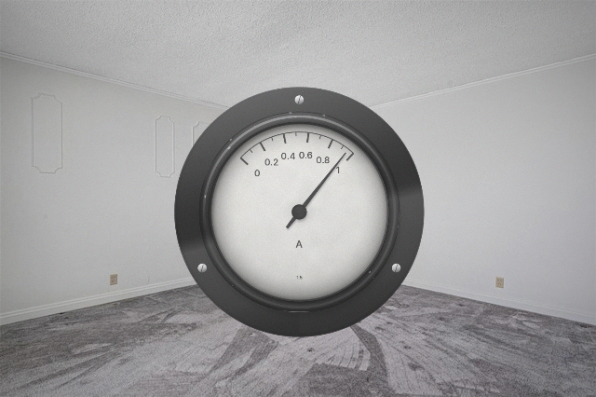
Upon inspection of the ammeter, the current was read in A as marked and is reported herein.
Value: 0.95 A
